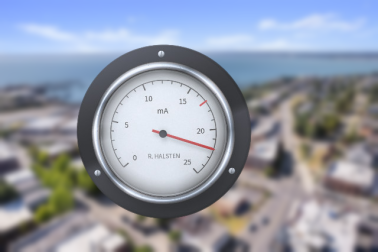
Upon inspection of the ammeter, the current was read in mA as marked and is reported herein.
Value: 22 mA
